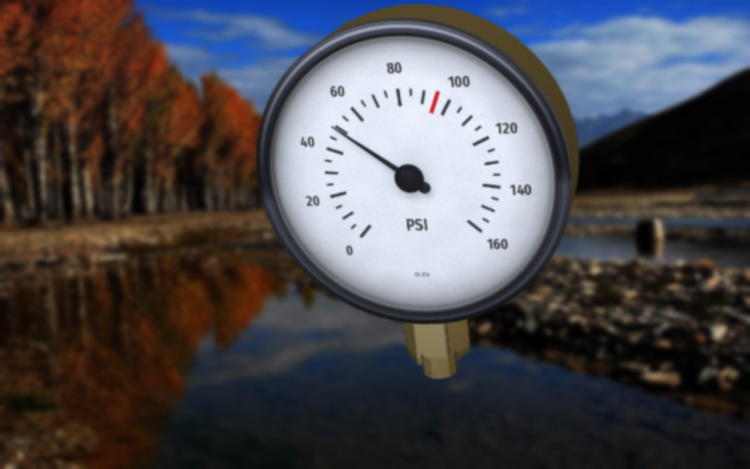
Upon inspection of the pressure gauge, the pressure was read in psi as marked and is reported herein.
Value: 50 psi
